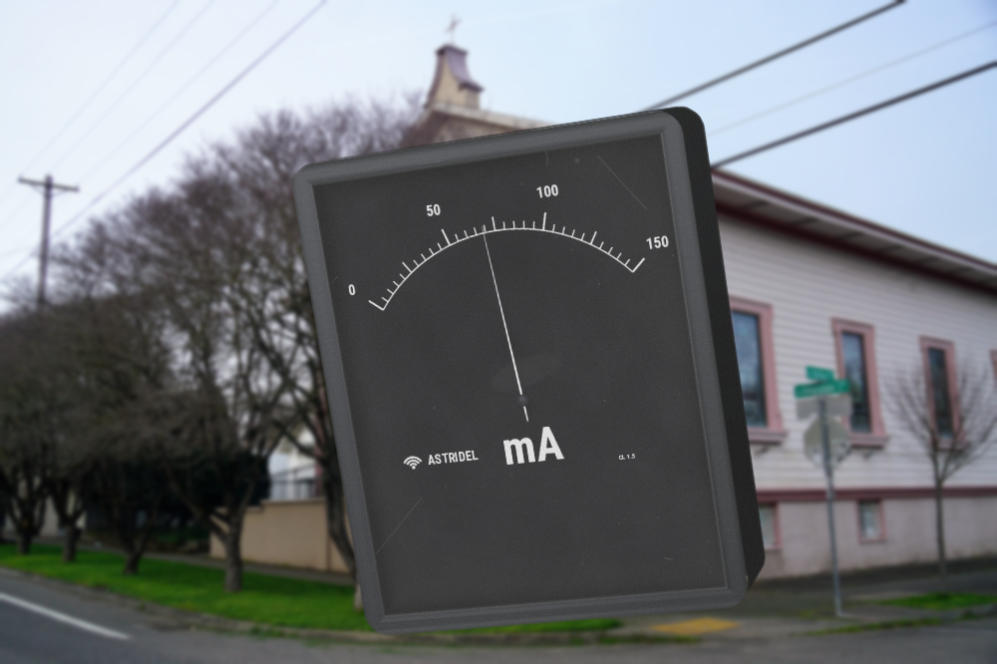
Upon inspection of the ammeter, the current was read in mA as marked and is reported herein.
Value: 70 mA
